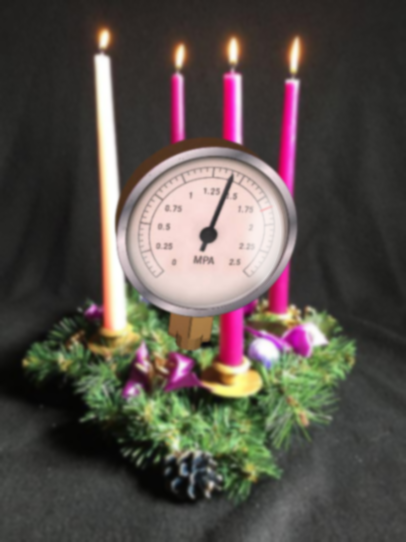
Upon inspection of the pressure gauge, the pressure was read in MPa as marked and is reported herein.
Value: 1.4 MPa
